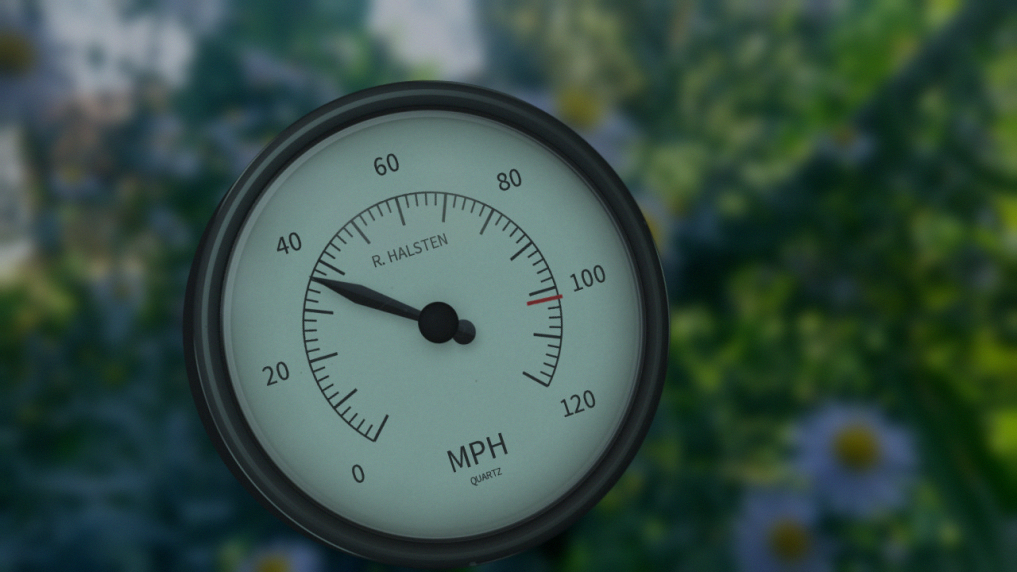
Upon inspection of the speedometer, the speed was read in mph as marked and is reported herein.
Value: 36 mph
